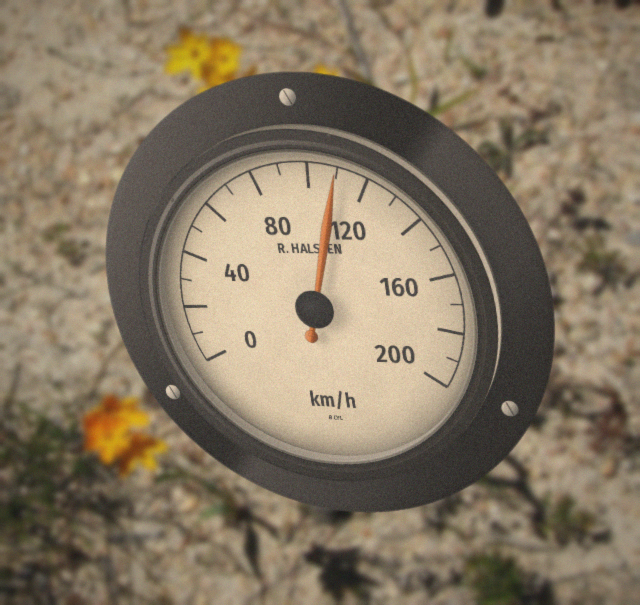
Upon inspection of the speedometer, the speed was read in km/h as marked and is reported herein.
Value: 110 km/h
